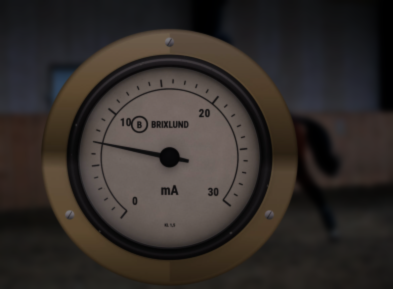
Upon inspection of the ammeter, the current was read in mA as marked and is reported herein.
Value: 7 mA
